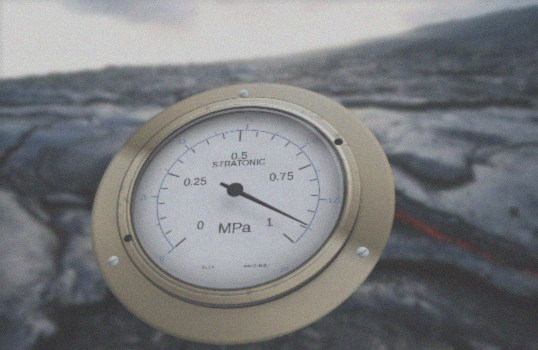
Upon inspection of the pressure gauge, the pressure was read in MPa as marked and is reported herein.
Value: 0.95 MPa
